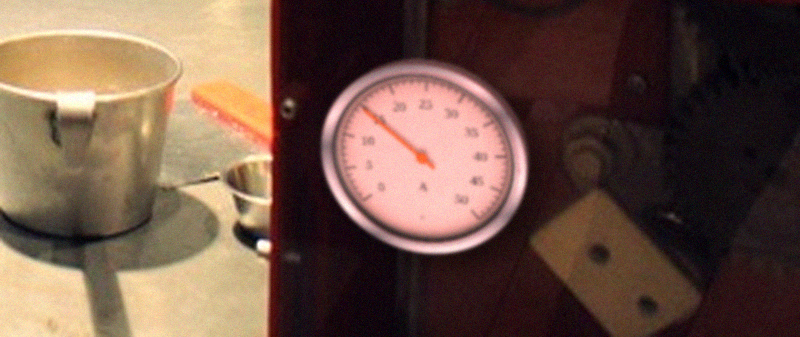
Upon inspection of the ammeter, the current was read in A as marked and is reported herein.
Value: 15 A
